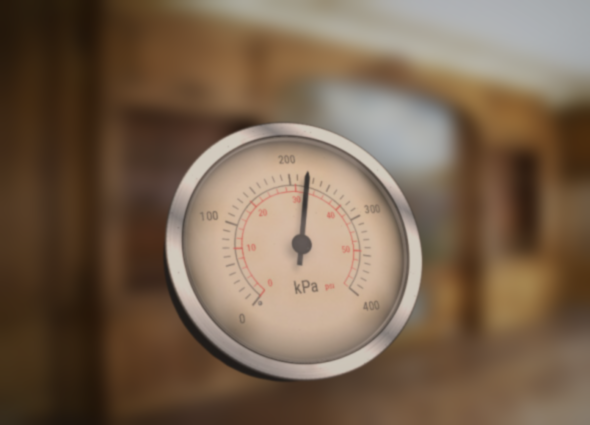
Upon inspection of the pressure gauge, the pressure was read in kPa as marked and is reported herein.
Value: 220 kPa
